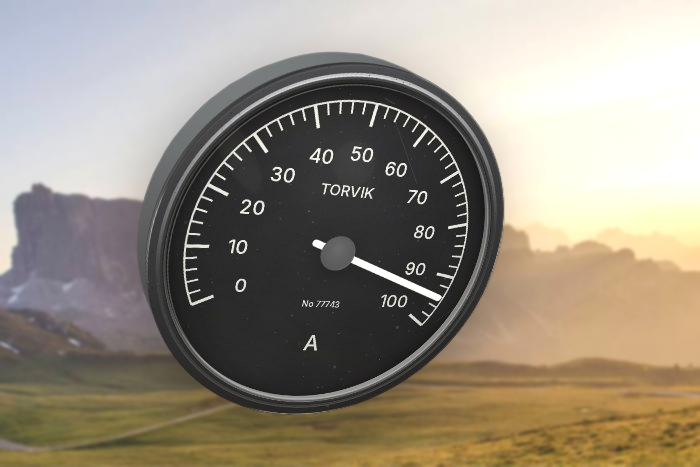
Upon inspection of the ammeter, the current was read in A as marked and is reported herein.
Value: 94 A
